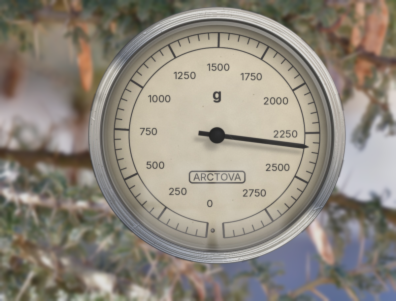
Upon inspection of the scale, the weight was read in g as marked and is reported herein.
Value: 2325 g
